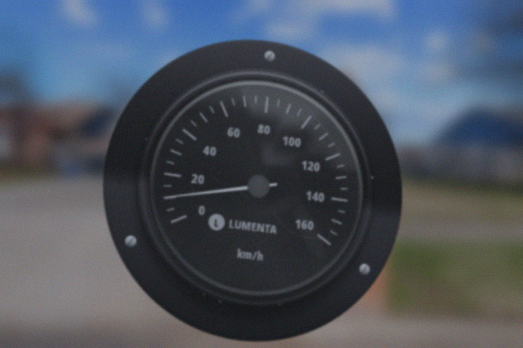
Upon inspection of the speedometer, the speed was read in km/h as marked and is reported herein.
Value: 10 km/h
